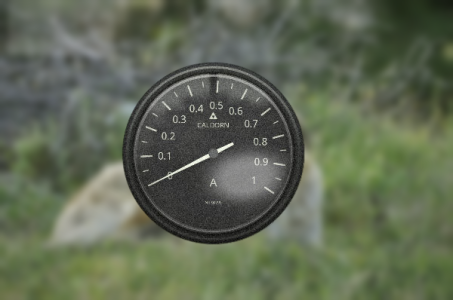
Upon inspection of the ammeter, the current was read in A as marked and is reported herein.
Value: 0 A
